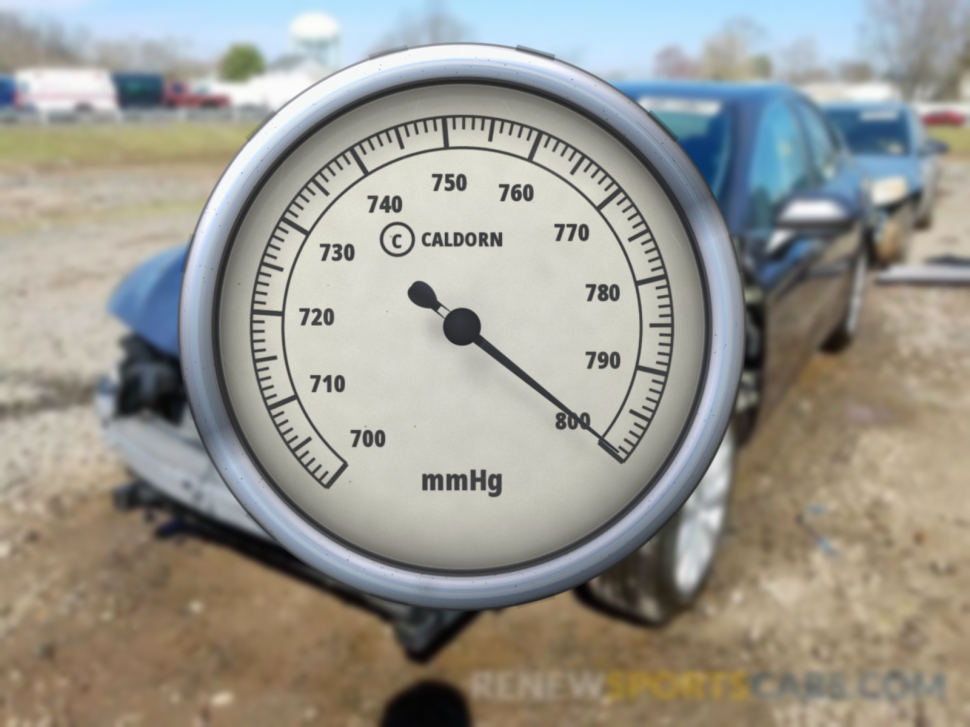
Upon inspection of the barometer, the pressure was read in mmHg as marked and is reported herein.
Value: 799.5 mmHg
